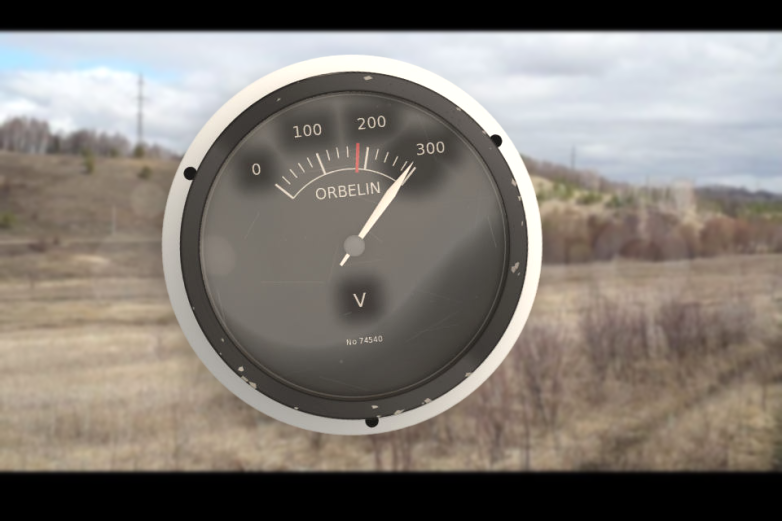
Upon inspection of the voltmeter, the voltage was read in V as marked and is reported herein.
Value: 290 V
